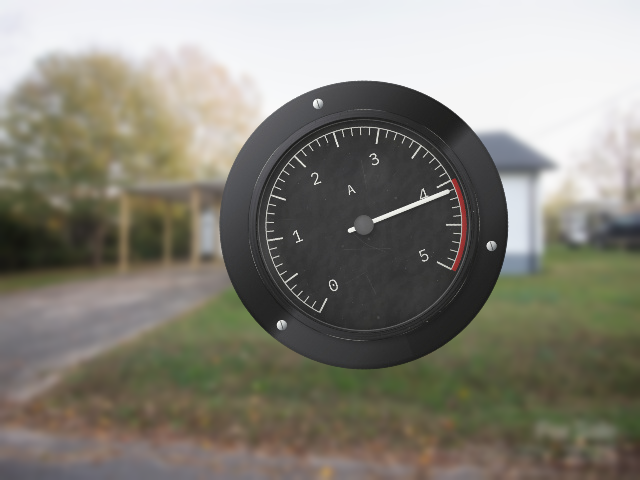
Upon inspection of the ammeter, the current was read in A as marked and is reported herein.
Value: 4.1 A
